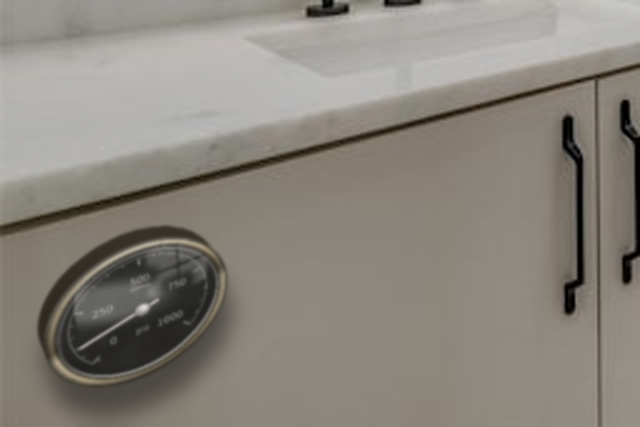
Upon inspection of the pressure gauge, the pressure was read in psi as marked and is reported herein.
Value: 100 psi
